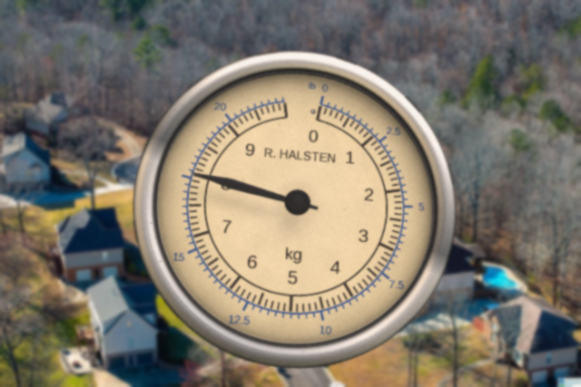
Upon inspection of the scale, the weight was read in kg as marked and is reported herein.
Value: 8 kg
